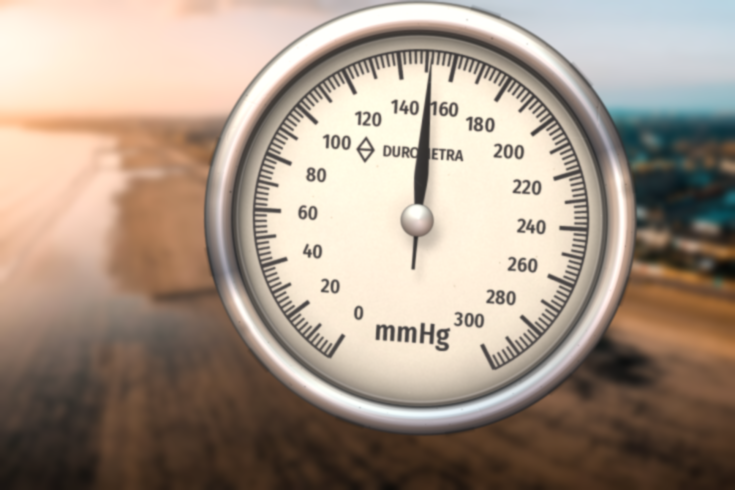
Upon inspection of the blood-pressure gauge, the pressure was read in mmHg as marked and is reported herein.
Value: 152 mmHg
